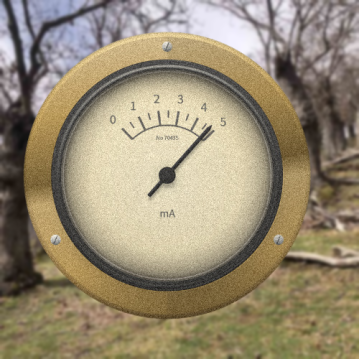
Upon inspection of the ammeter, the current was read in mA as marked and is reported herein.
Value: 4.75 mA
